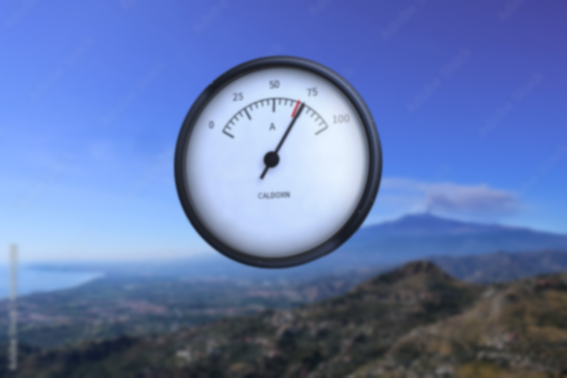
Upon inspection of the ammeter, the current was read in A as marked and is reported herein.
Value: 75 A
